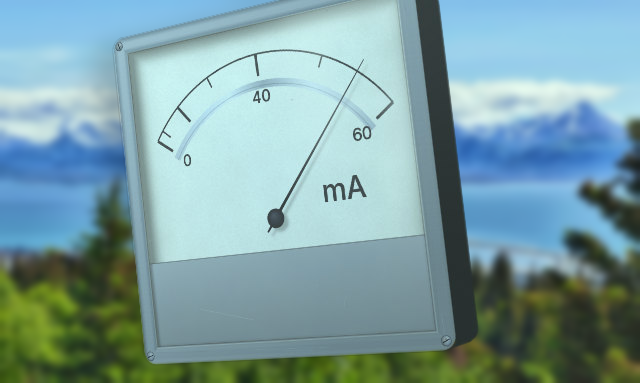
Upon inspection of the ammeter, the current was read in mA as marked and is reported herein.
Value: 55 mA
